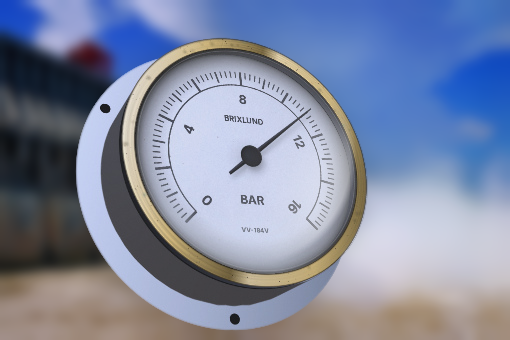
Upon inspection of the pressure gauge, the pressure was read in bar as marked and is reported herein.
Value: 11 bar
